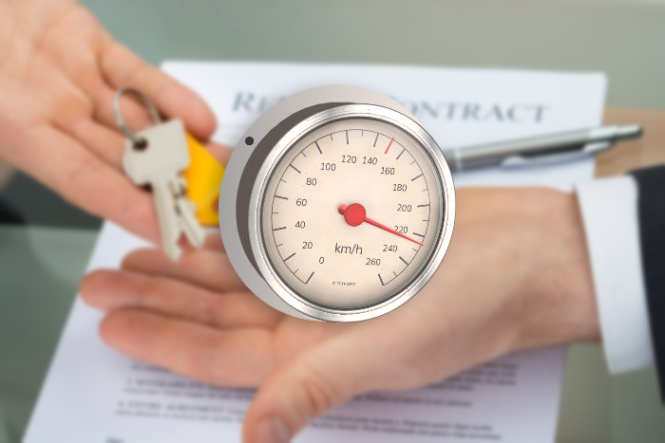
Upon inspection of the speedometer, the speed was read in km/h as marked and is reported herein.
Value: 225 km/h
